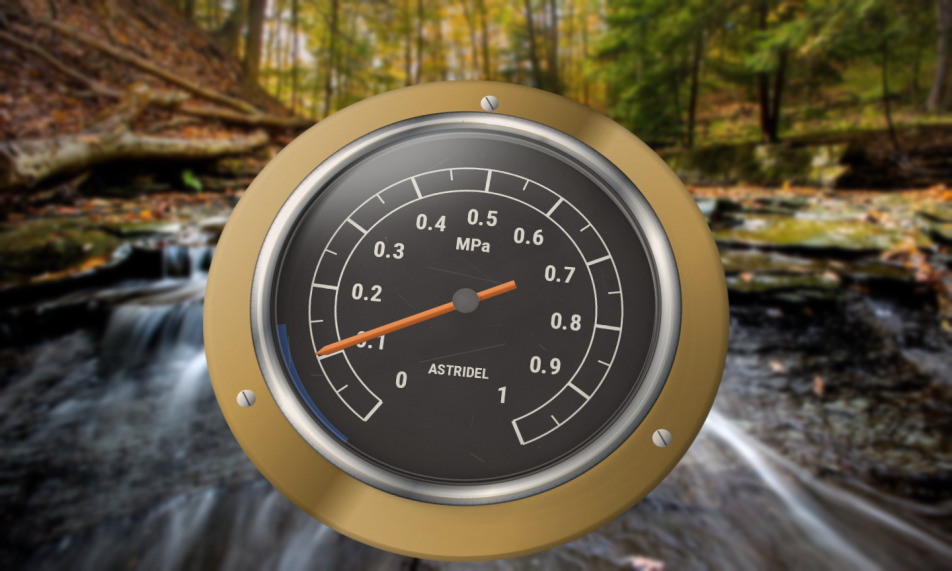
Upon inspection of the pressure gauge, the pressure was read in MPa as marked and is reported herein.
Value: 0.1 MPa
